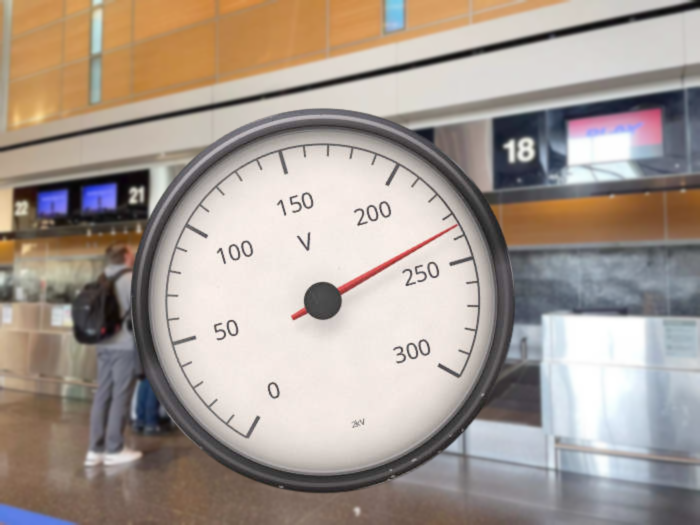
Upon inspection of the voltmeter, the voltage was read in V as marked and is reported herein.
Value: 235 V
